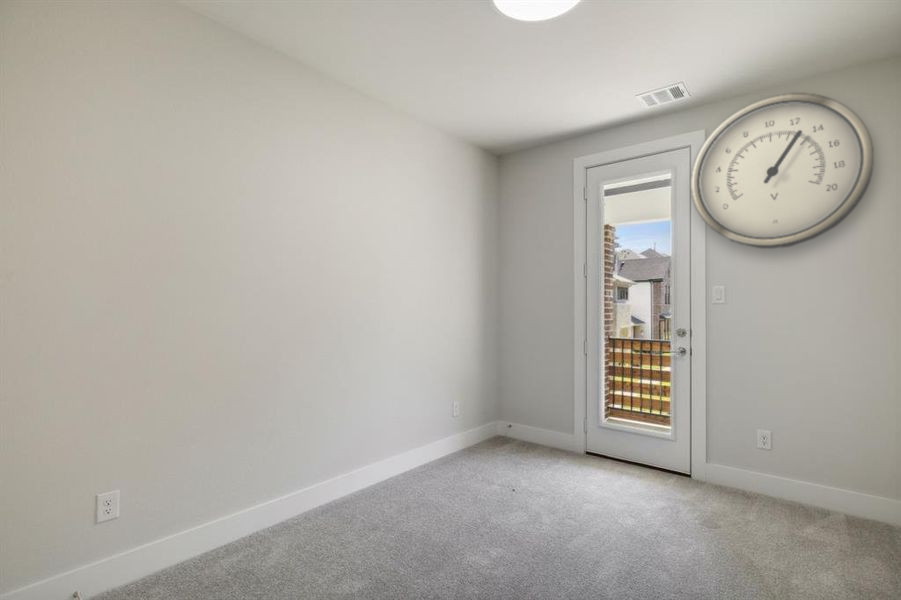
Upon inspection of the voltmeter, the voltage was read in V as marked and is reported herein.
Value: 13 V
